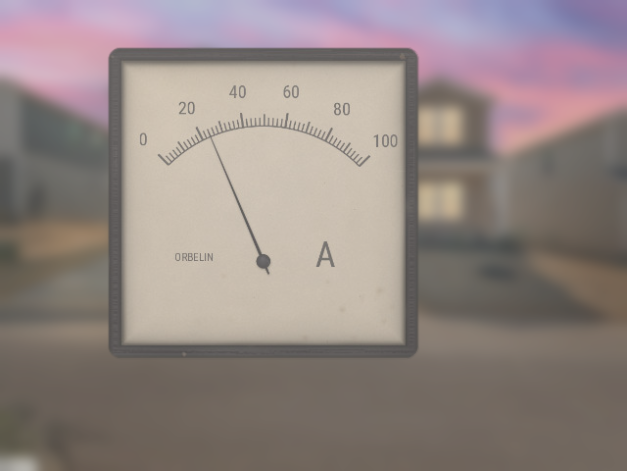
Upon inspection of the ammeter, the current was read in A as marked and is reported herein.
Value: 24 A
